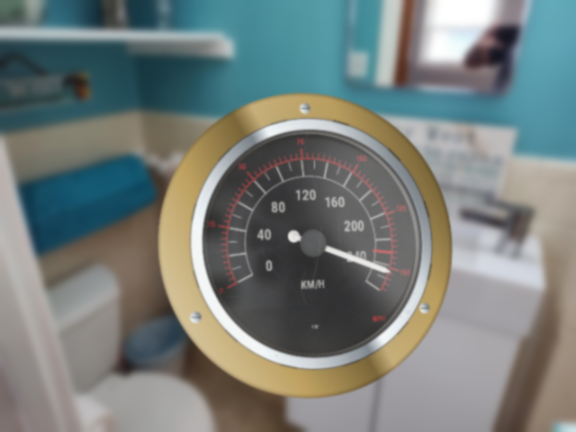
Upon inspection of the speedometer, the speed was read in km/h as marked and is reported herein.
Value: 245 km/h
